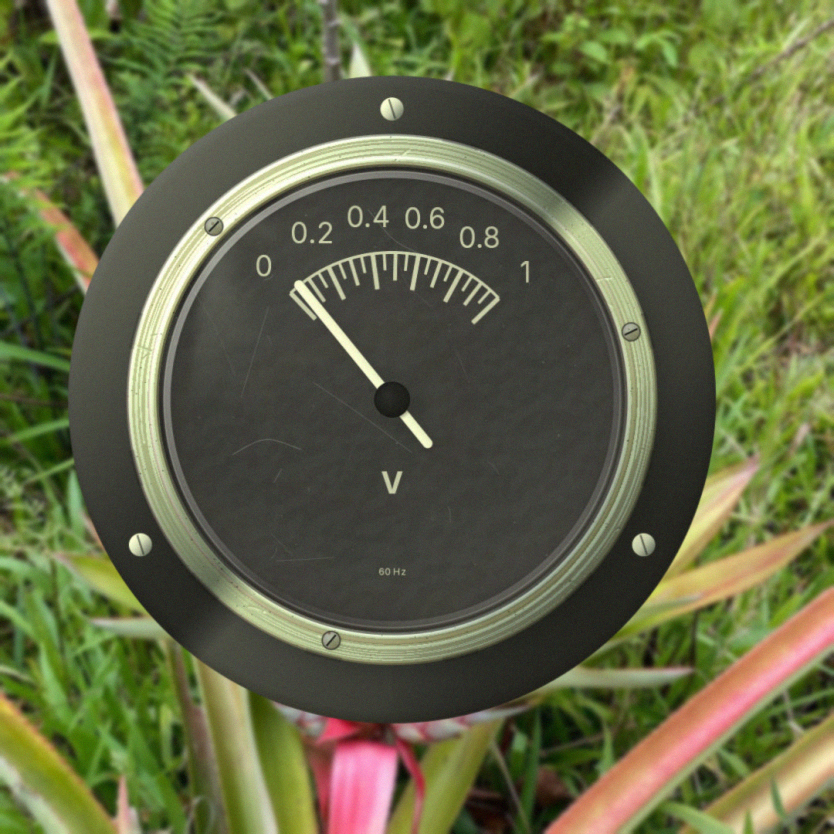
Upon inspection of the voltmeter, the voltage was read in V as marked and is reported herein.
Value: 0.05 V
